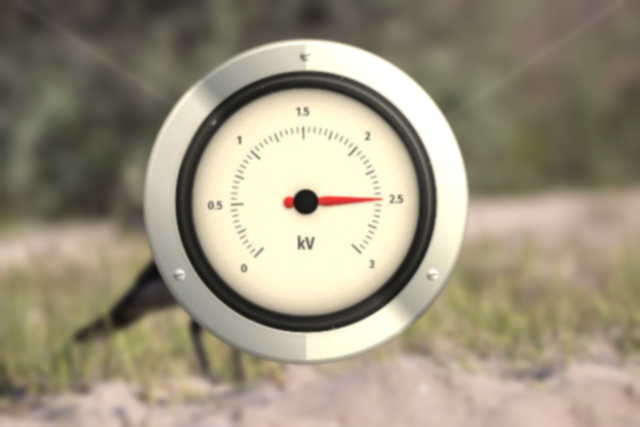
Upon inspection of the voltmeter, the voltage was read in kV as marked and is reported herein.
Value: 2.5 kV
